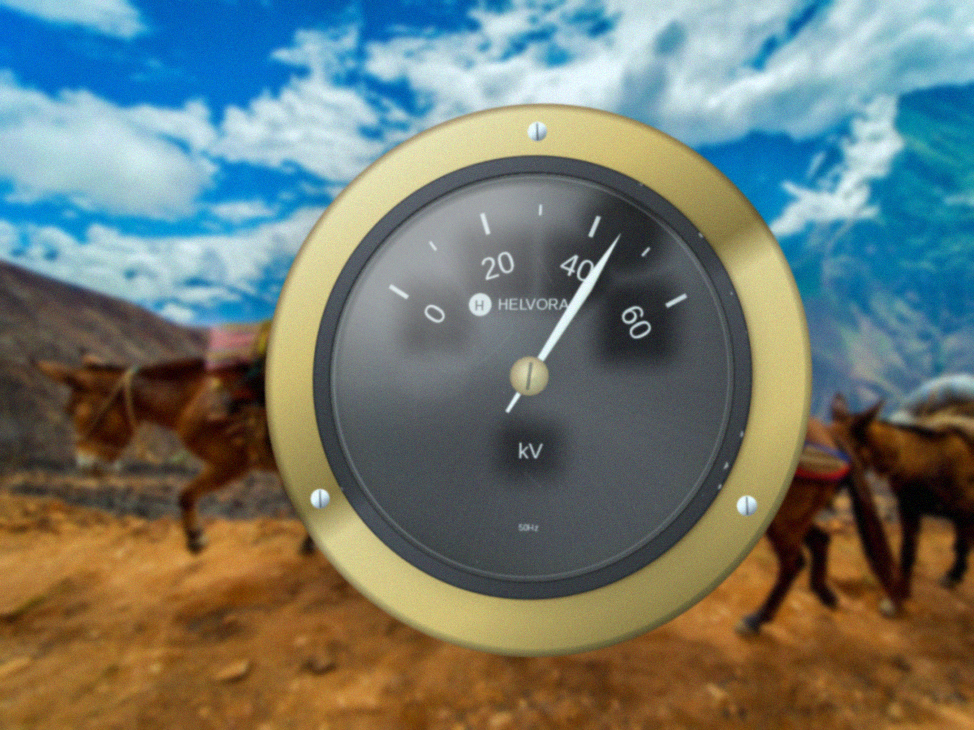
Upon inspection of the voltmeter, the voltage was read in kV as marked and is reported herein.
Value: 45 kV
